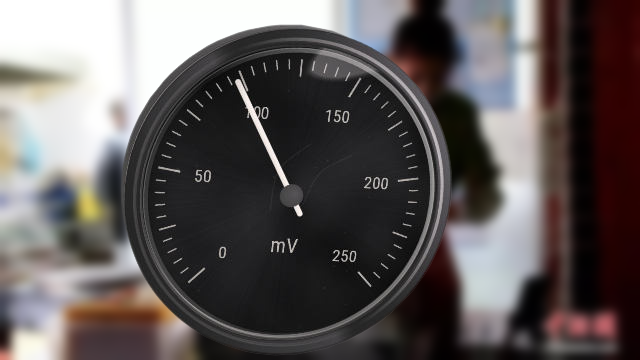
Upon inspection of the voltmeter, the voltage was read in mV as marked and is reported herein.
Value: 97.5 mV
